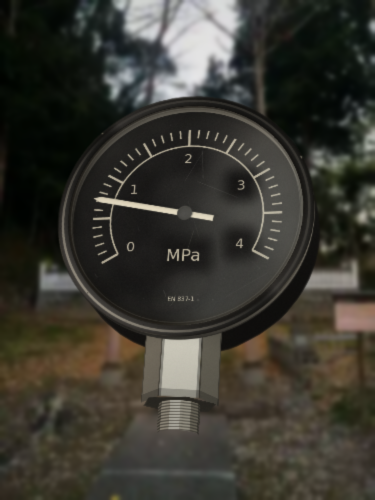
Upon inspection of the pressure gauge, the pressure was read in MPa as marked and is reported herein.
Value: 0.7 MPa
